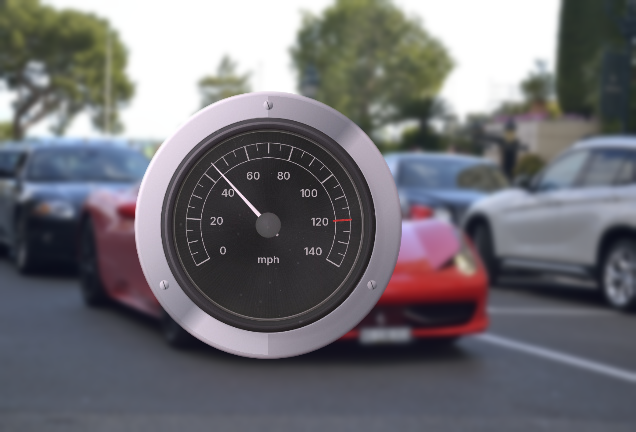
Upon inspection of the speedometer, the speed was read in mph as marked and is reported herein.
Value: 45 mph
